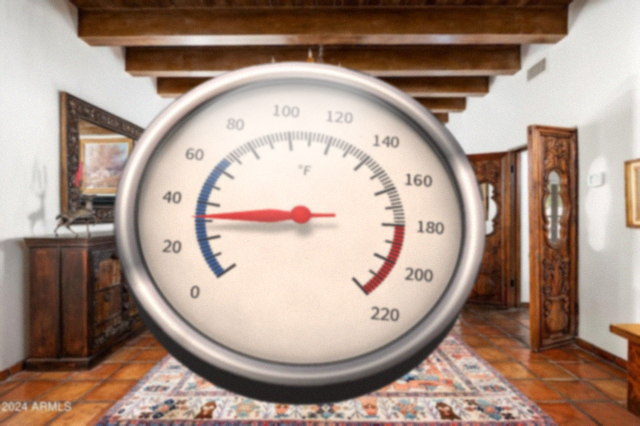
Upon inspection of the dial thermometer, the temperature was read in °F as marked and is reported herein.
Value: 30 °F
